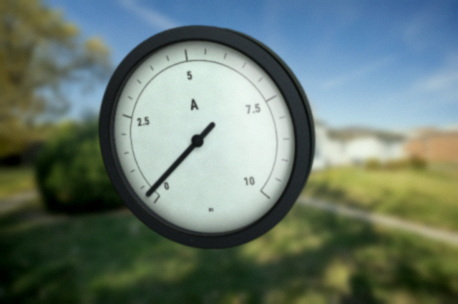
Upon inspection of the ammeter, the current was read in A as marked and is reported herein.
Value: 0.25 A
